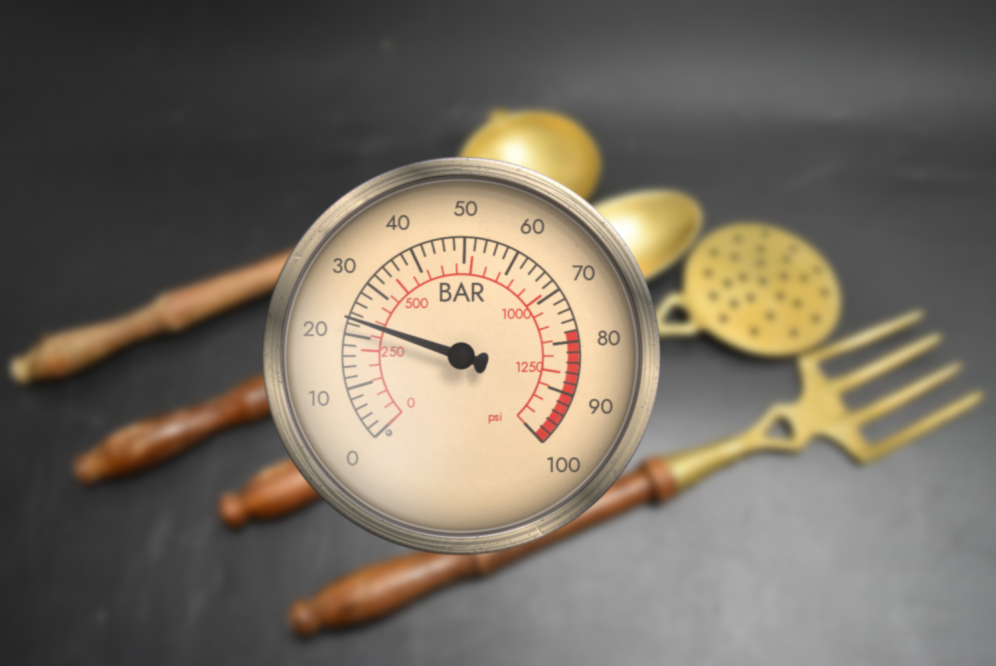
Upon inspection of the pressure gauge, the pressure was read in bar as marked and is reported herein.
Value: 23 bar
